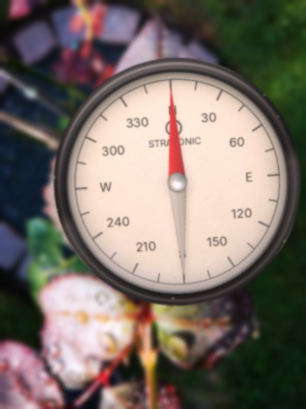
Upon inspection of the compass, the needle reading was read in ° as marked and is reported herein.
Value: 0 °
